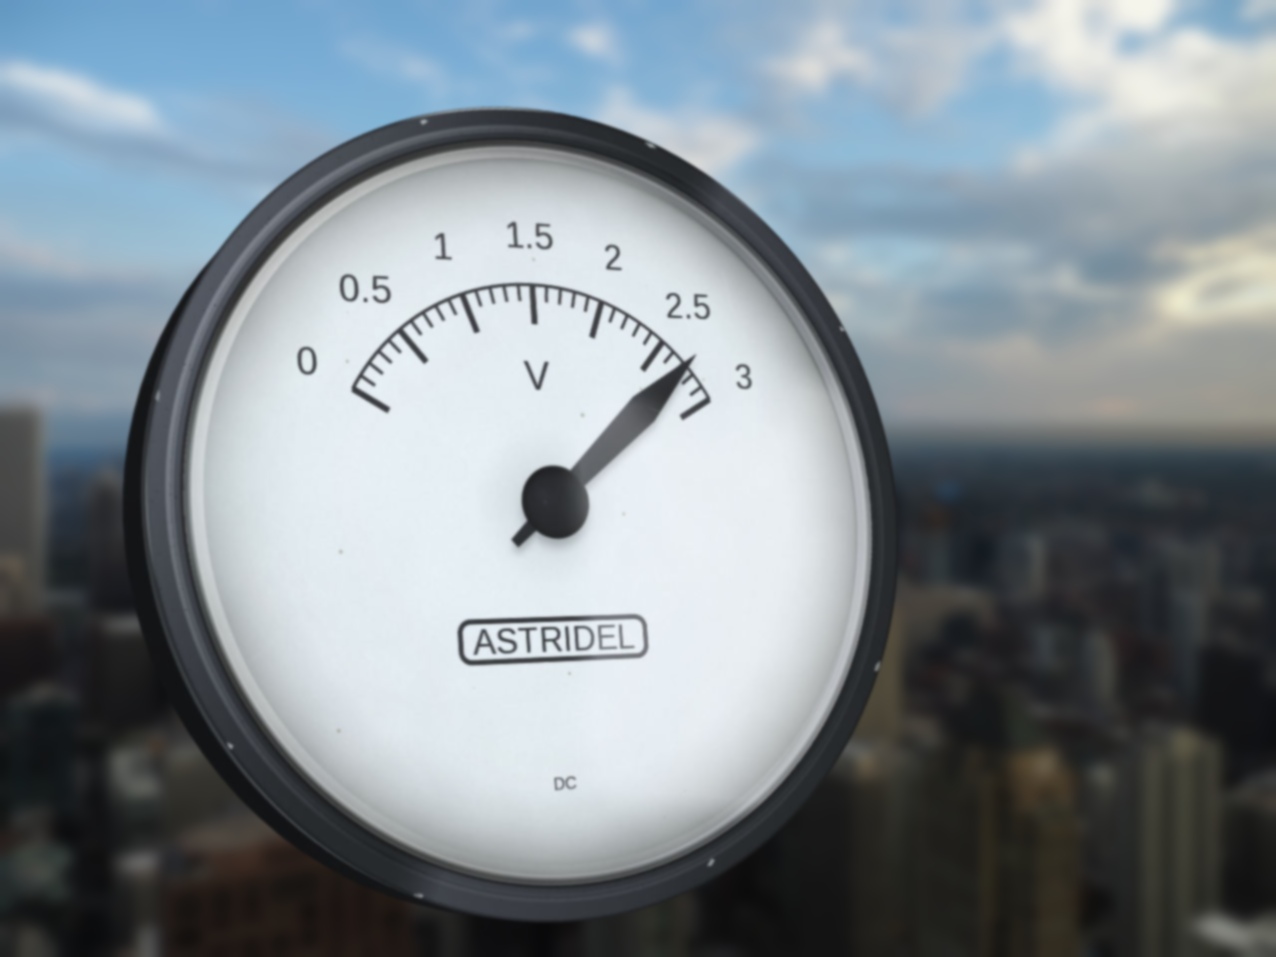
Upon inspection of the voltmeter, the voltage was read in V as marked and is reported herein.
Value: 2.7 V
